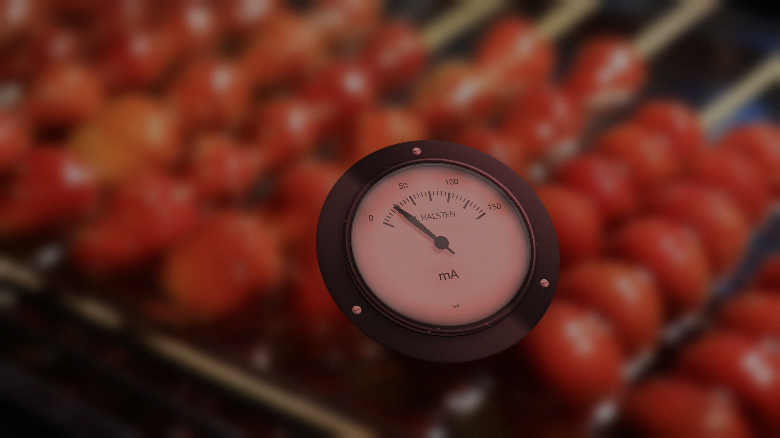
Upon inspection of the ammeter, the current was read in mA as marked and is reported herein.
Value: 25 mA
